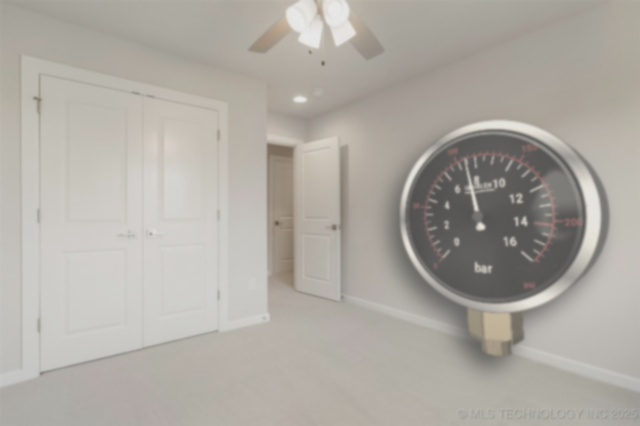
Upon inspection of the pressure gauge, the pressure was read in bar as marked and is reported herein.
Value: 7.5 bar
